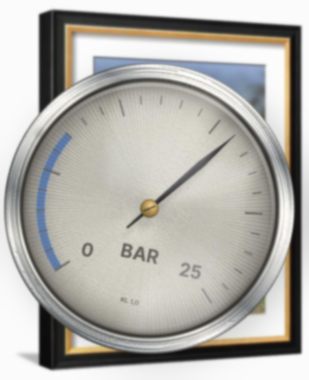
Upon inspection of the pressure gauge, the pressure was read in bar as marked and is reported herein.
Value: 16 bar
